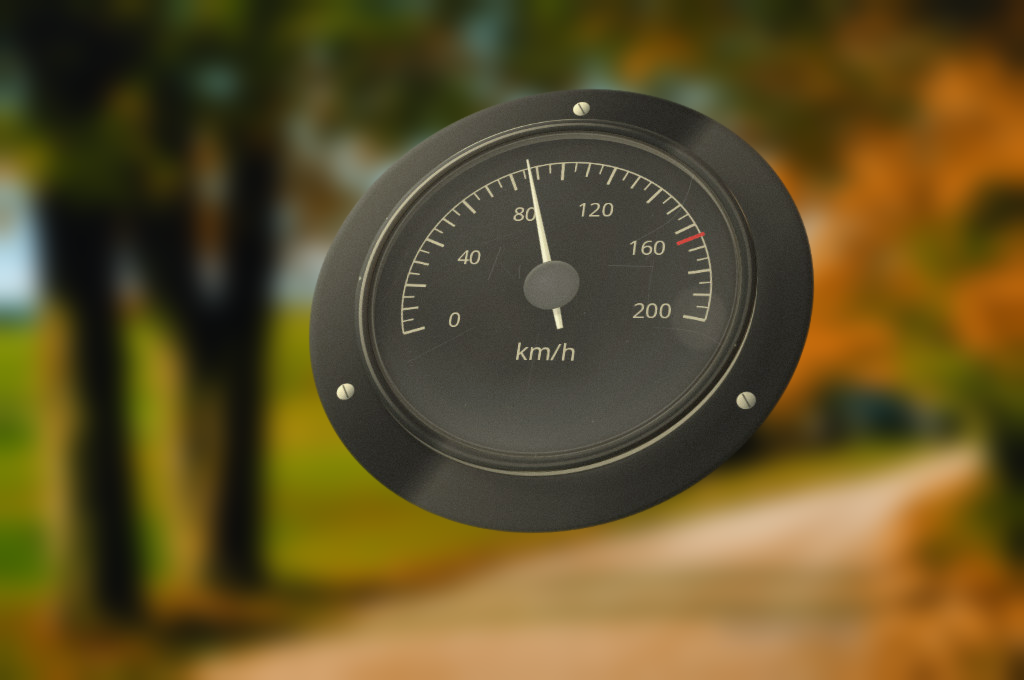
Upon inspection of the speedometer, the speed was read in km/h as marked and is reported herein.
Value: 87.5 km/h
